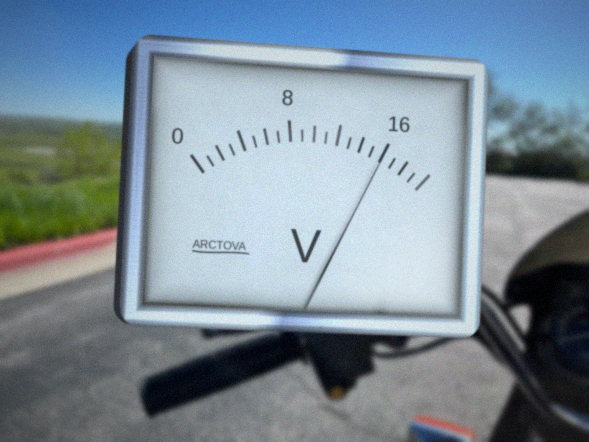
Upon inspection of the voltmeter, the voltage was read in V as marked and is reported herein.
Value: 16 V
